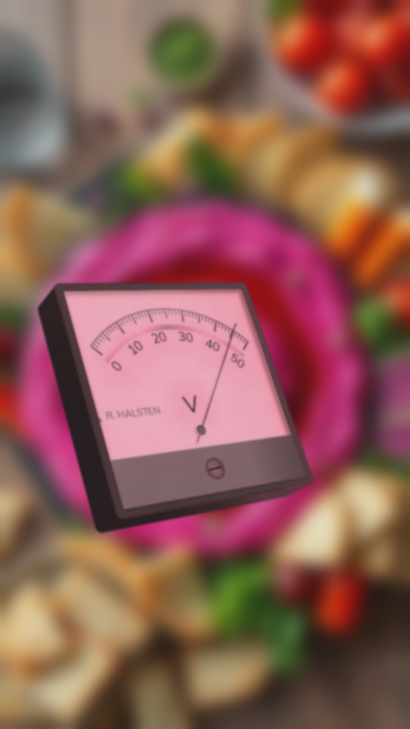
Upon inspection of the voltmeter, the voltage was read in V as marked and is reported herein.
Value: 45 V
